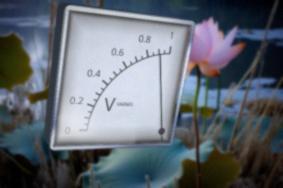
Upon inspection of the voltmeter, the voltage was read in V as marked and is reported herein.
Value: 0.9 V
